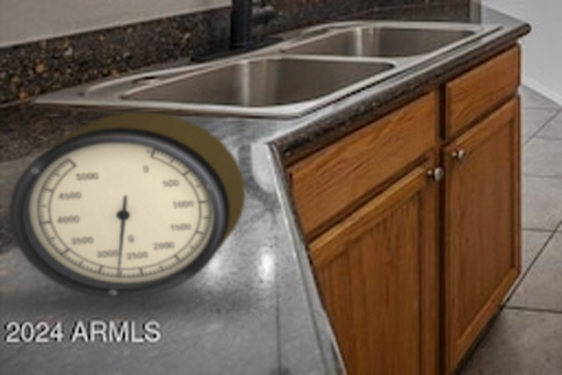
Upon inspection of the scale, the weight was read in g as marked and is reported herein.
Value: 2750 g
